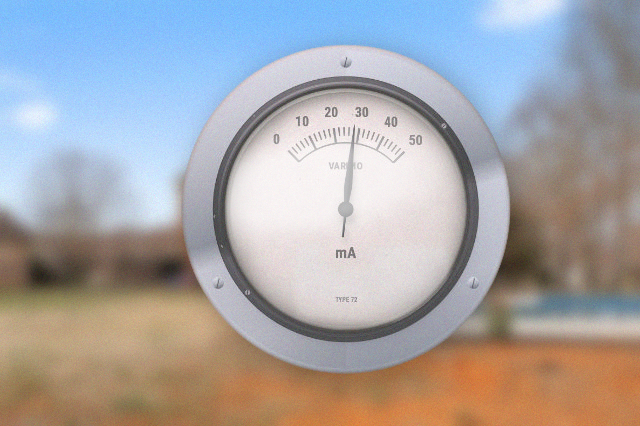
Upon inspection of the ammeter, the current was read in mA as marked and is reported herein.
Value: 28 mA
